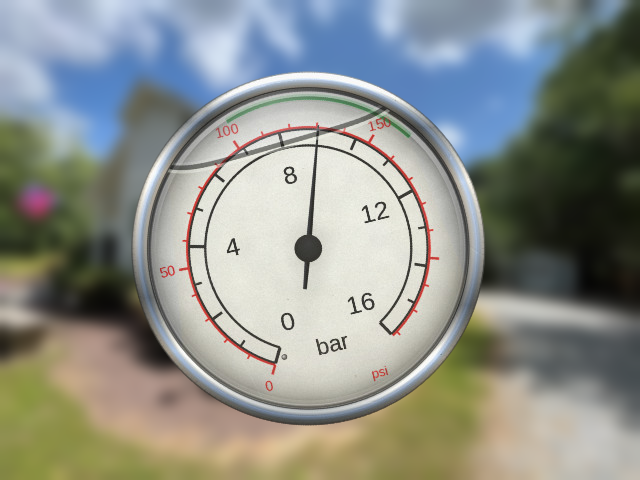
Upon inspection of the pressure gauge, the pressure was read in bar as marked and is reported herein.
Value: 9 bar
